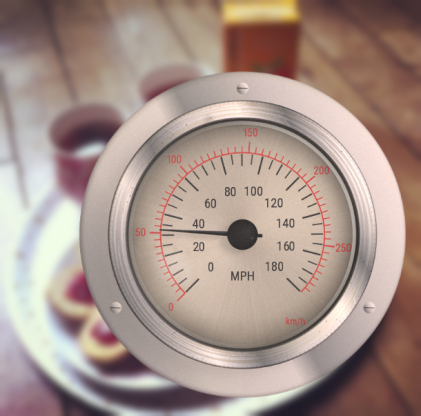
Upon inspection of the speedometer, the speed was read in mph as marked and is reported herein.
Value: 32.5 mph
